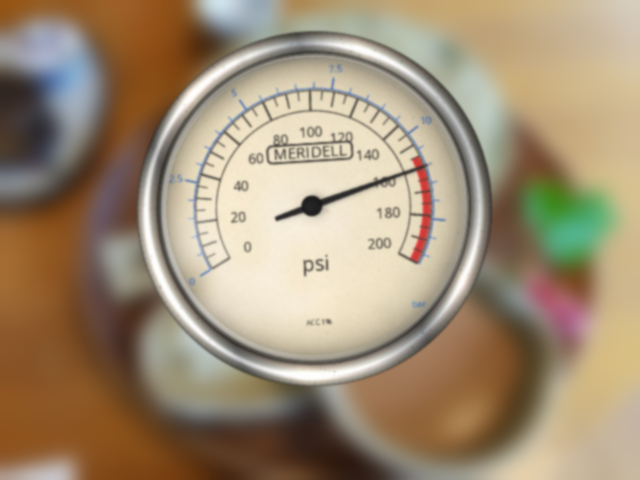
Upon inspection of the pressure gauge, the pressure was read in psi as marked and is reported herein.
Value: 160 psi
